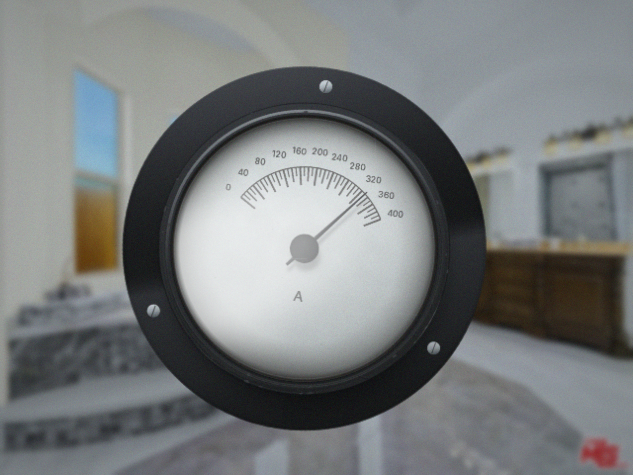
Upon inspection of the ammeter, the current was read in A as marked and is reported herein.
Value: 330 A
